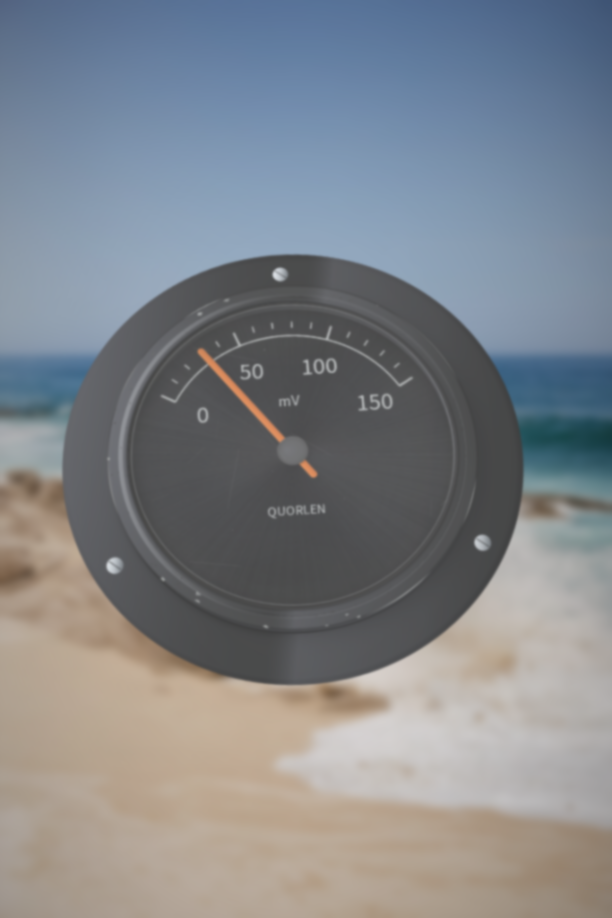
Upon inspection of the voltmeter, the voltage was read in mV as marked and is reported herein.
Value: 30 mV
